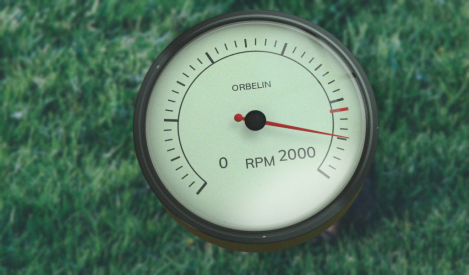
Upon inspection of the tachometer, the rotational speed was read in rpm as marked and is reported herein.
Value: 1800 rpm
